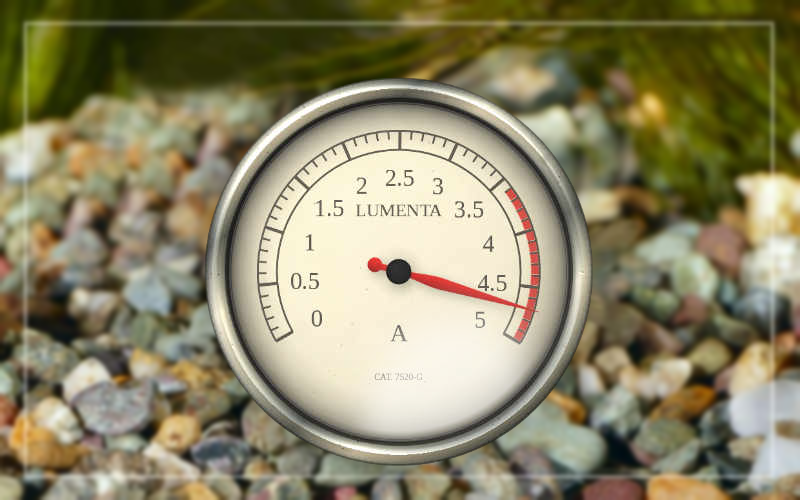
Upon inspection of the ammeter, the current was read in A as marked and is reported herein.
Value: 4.7 A
